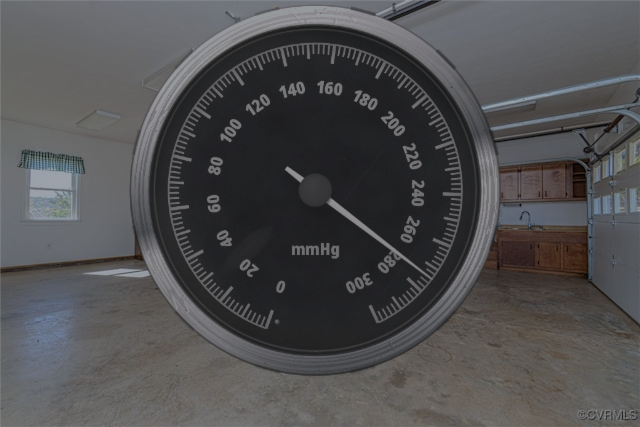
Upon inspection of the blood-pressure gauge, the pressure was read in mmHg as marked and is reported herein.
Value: 274 mmHg
